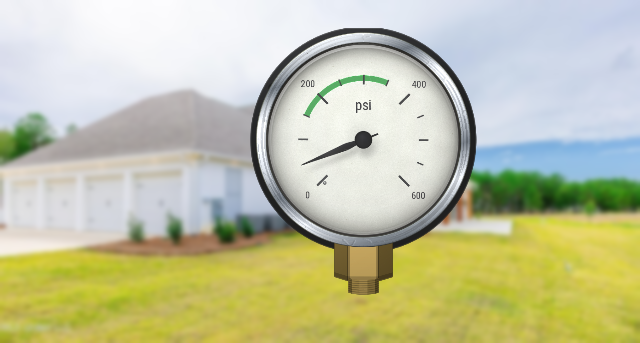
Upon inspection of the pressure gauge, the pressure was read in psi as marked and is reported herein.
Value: 50 psi
